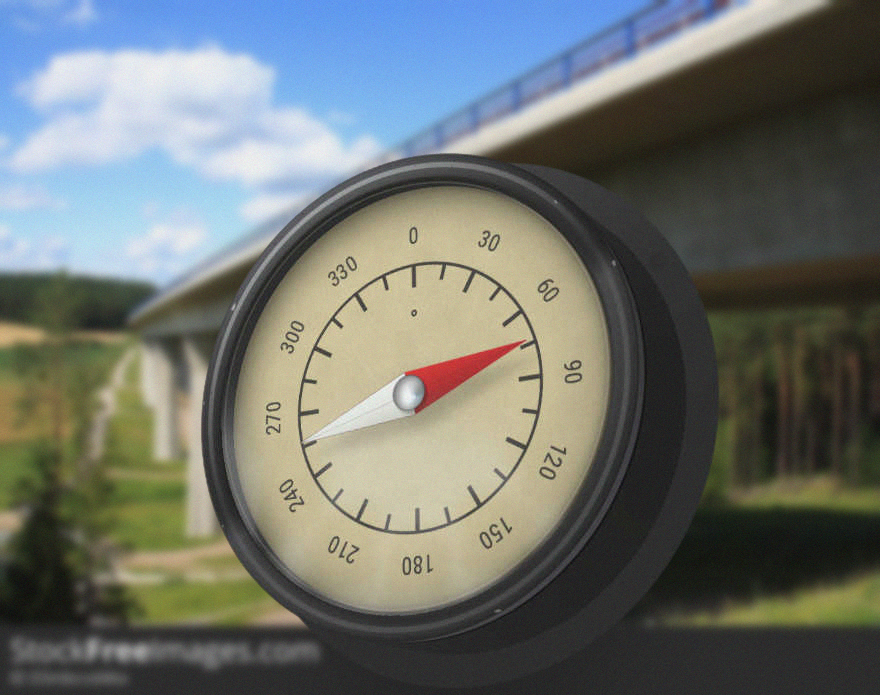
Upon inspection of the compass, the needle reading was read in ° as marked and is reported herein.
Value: 75 °
